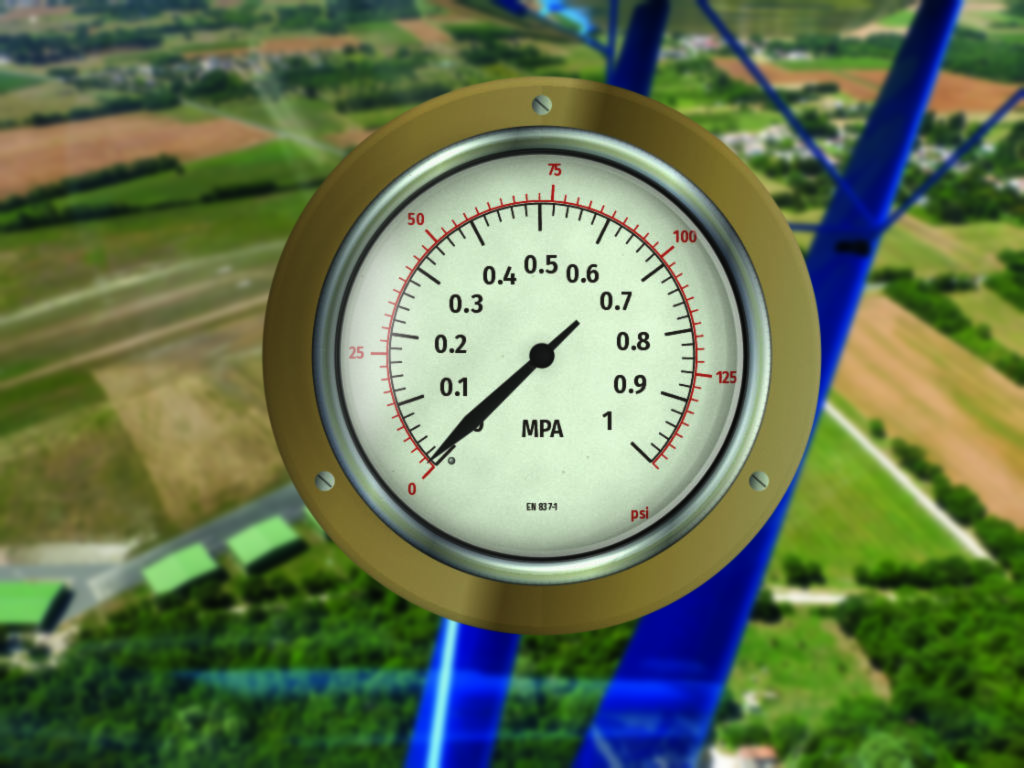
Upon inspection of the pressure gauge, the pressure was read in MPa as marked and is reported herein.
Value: 0.01 MPa
